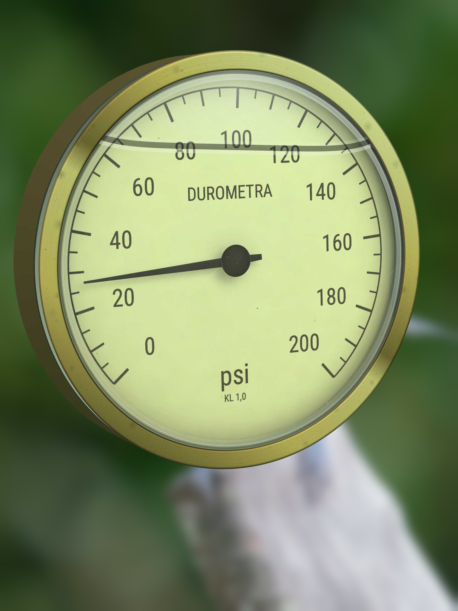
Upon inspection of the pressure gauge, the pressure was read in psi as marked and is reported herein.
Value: 27.5 psi
